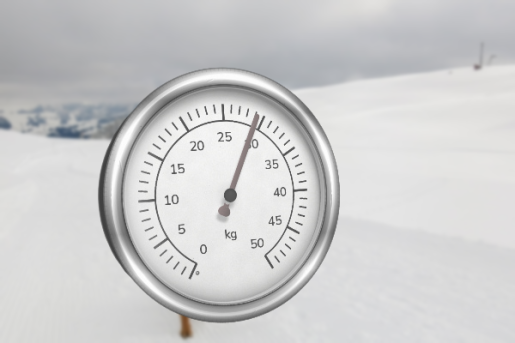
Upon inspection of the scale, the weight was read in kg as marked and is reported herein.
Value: 29 kg
